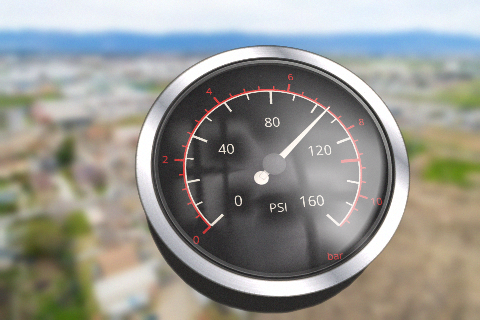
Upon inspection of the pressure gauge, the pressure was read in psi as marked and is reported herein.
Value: 105 psi
